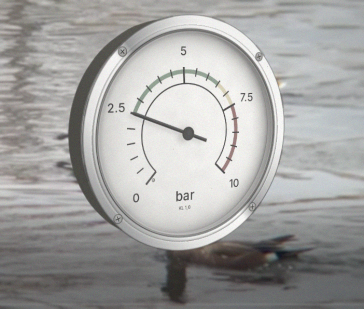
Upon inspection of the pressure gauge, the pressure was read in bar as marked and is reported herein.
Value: 2.5 bar
